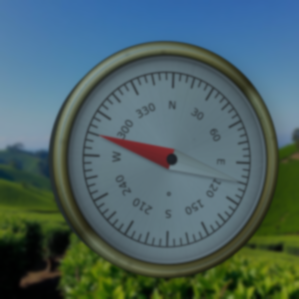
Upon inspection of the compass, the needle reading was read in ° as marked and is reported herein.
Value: 285 °
